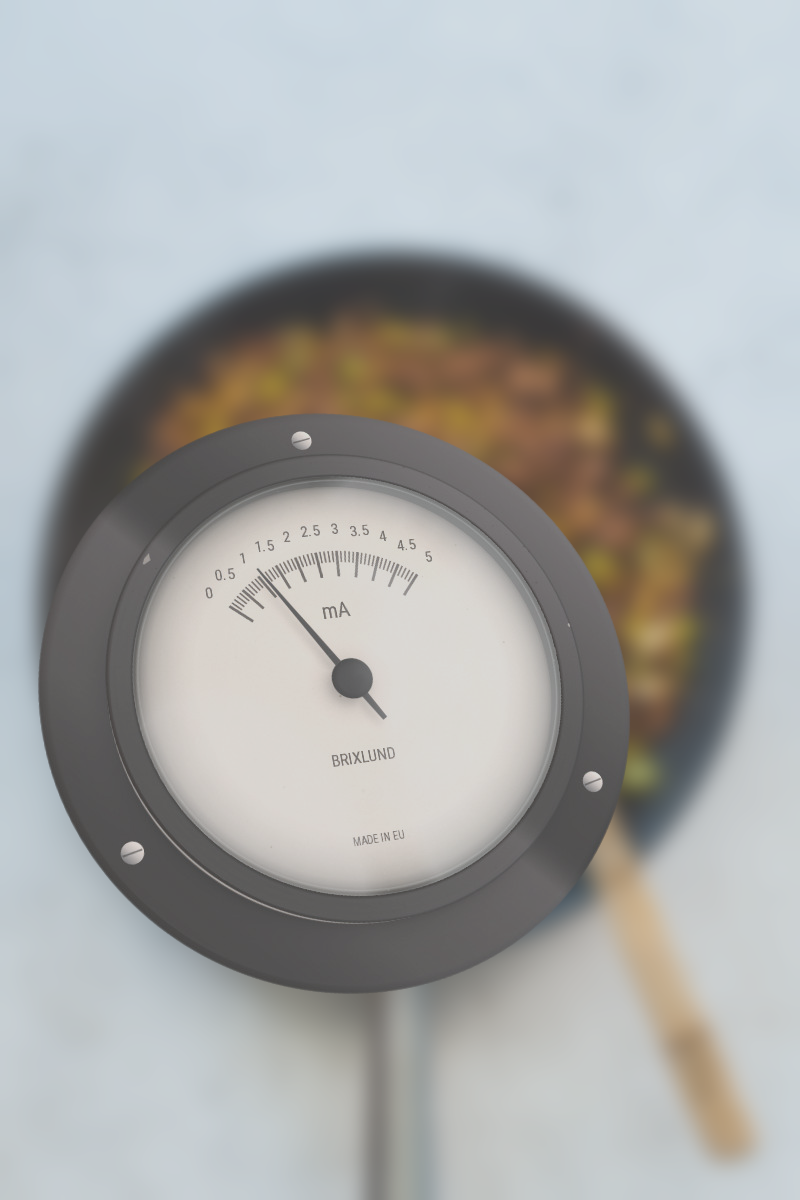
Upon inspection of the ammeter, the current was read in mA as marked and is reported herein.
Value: 1 mA
